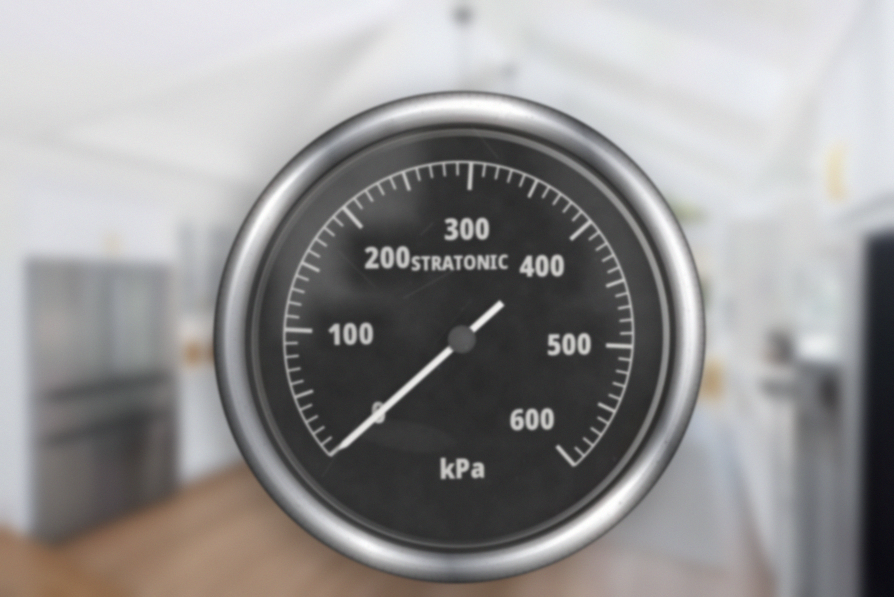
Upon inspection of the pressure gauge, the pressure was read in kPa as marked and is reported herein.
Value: 0 kPa
